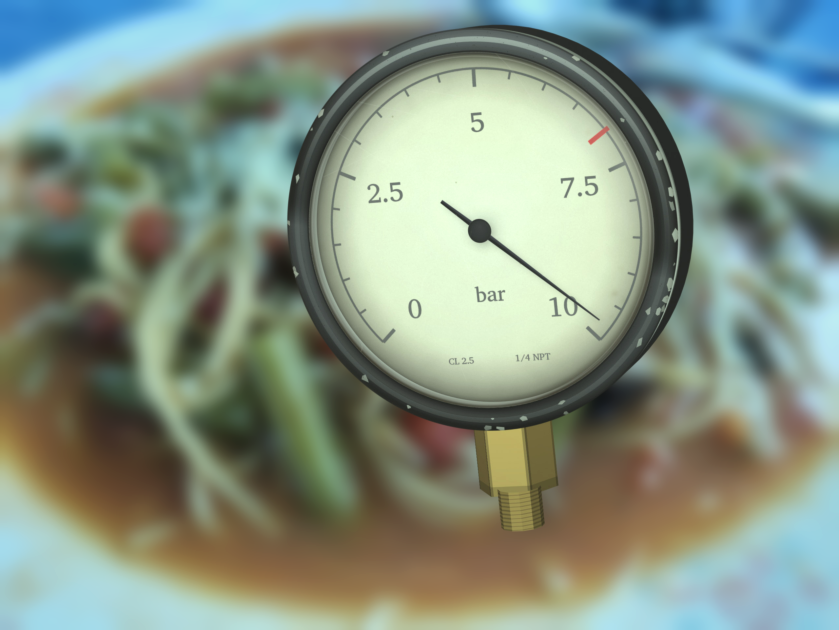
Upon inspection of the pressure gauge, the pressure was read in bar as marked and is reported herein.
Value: 9.75 bar
